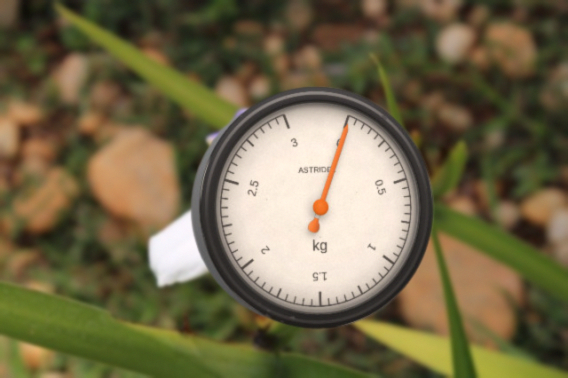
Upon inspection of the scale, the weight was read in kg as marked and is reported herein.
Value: 0 kg
